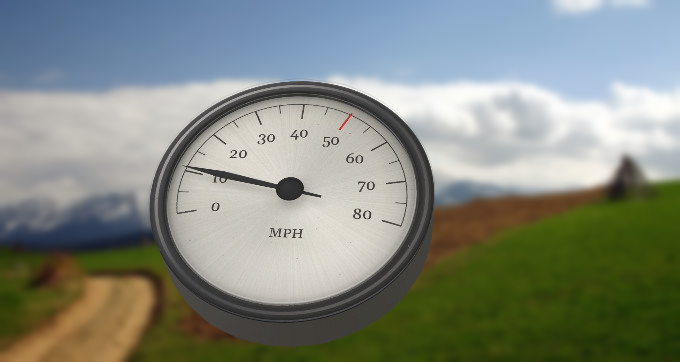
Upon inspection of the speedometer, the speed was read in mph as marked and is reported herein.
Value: 10 mph
